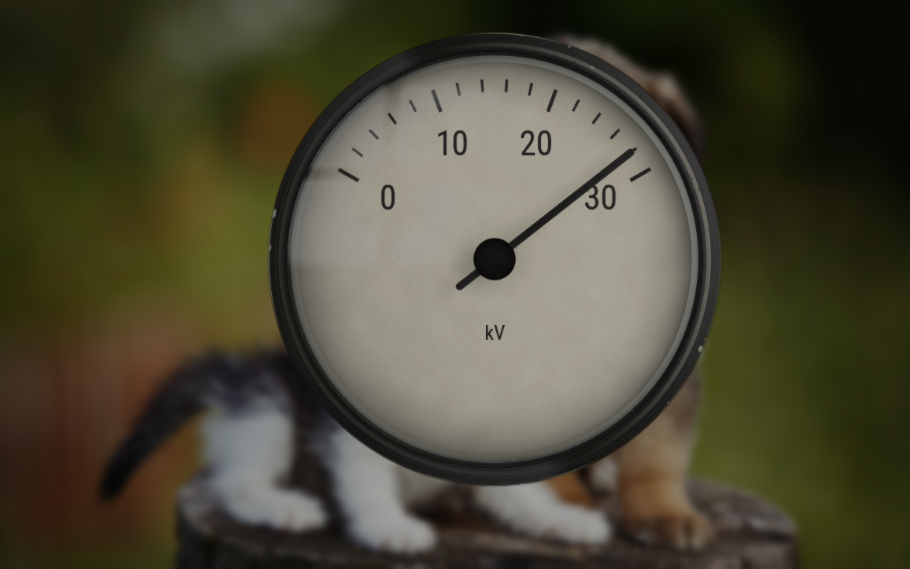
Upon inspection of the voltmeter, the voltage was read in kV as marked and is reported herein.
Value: 28 kV
